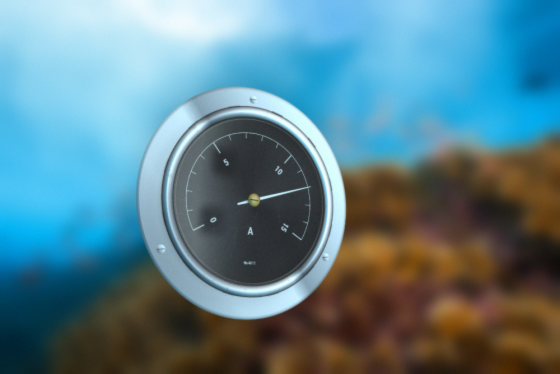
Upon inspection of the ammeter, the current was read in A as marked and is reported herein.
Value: 12 A
